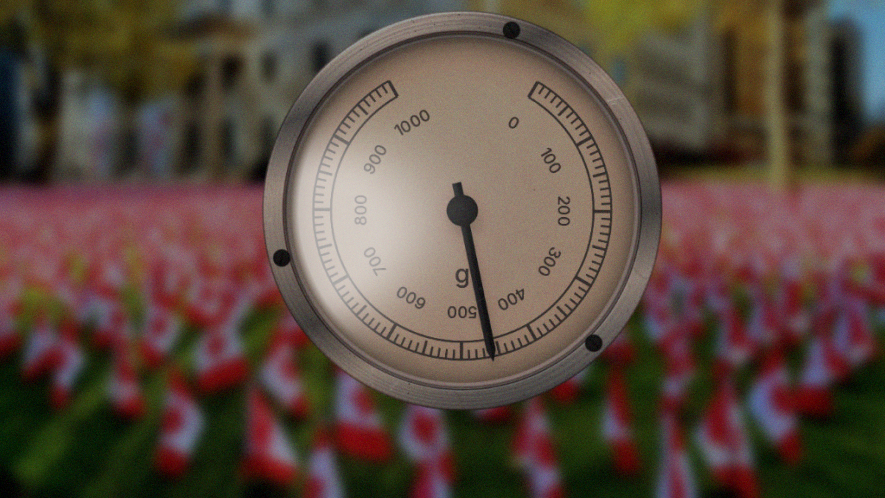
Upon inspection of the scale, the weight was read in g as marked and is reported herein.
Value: 460 g
